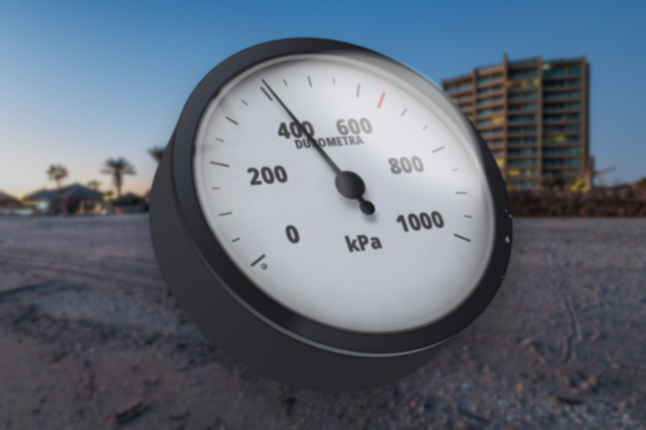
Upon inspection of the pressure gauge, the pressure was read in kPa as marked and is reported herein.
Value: 400 kPa
